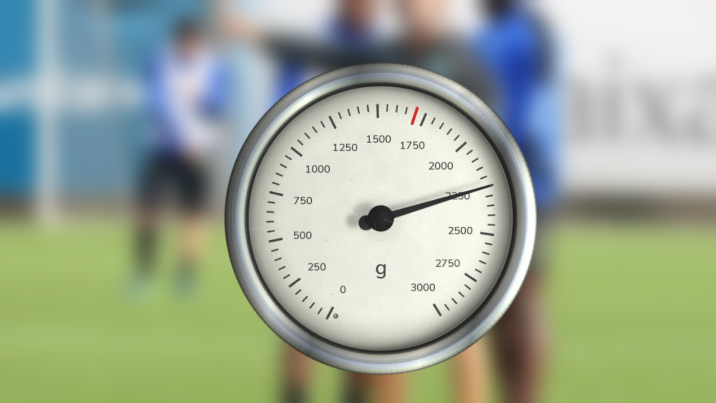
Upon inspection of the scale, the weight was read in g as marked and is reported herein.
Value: 2250 g
